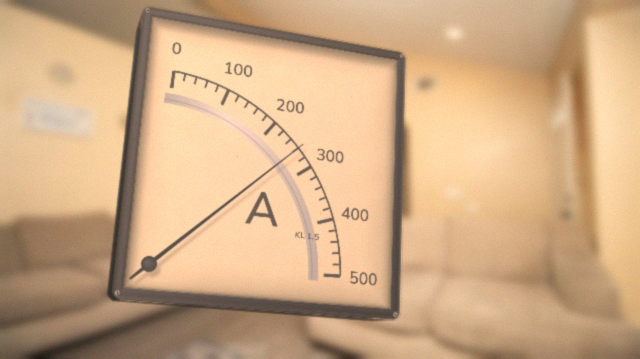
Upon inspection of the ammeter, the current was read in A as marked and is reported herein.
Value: 260 A
